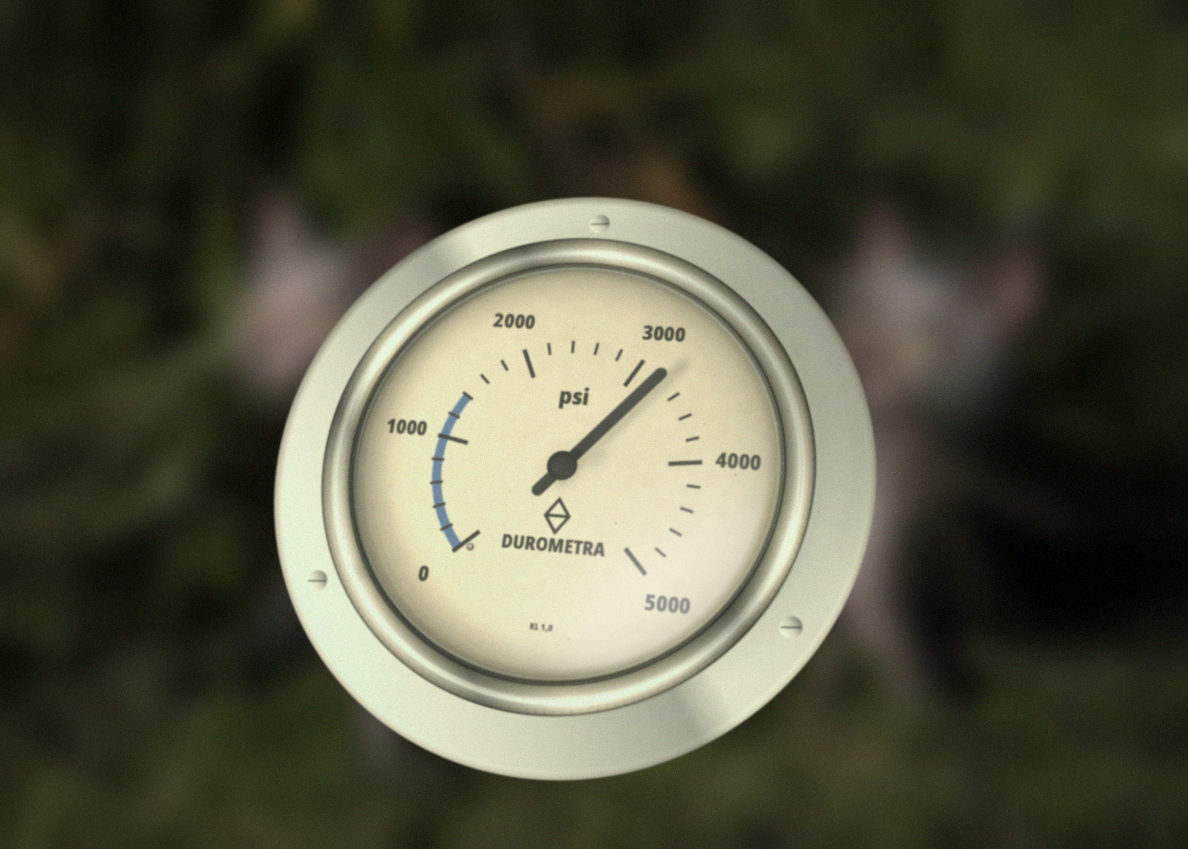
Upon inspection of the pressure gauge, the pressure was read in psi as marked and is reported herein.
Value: 3200 psi
